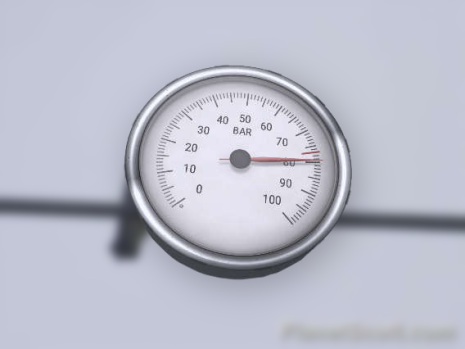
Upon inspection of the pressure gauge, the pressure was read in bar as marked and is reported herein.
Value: 80 bar
